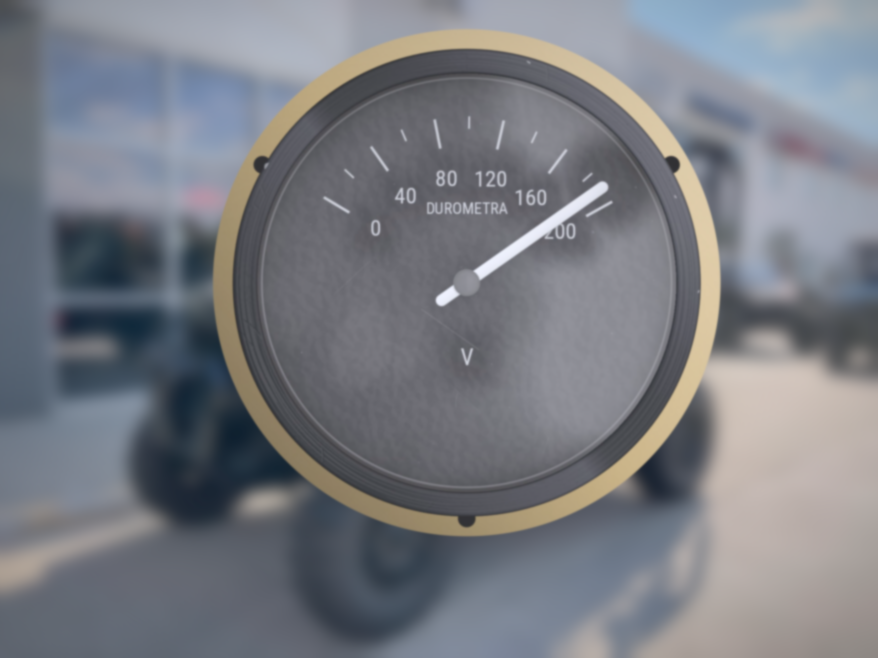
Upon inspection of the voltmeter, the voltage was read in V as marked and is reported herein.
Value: 190 V
